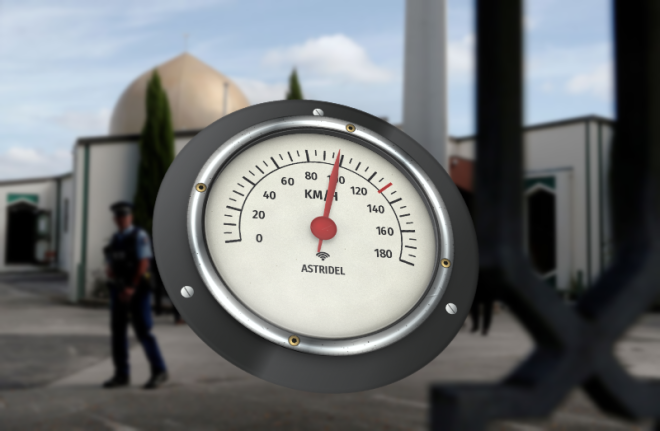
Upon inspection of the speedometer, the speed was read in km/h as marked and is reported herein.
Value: 97.5 km/h
